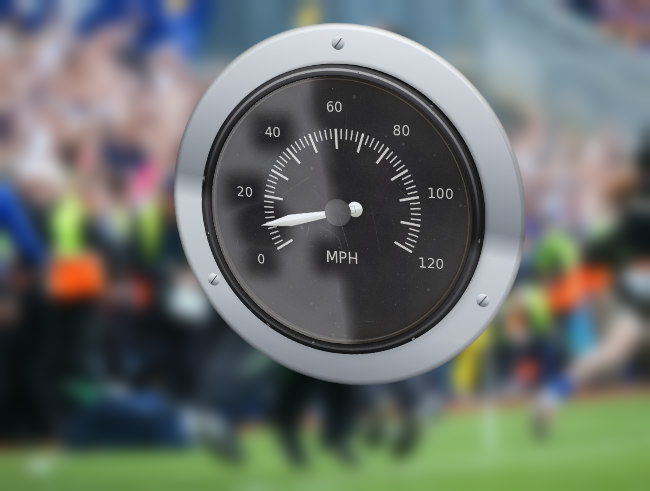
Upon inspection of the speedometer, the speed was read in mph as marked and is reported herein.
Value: 10 mph
